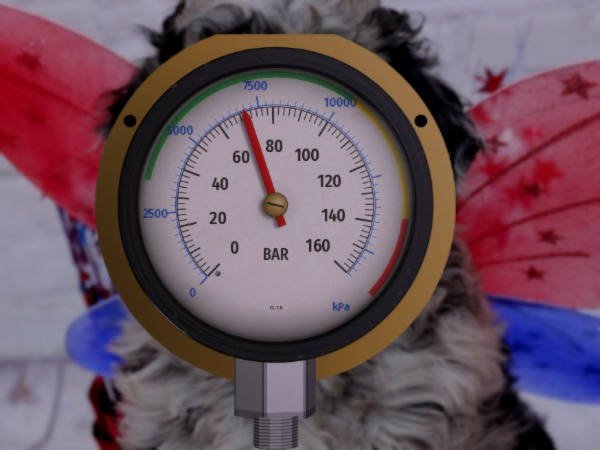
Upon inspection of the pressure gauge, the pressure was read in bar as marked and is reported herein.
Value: 70 bar
